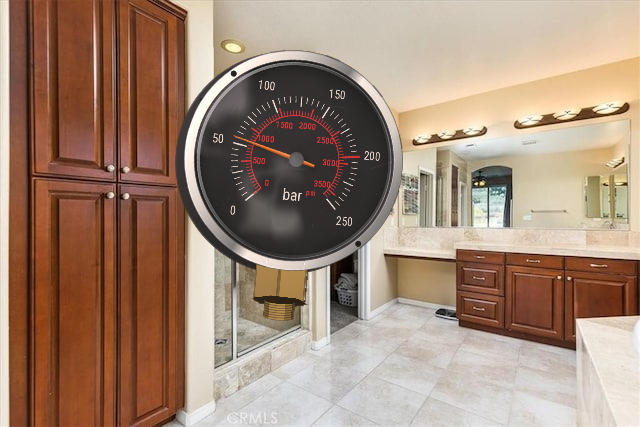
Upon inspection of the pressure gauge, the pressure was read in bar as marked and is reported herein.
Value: 55 bar
